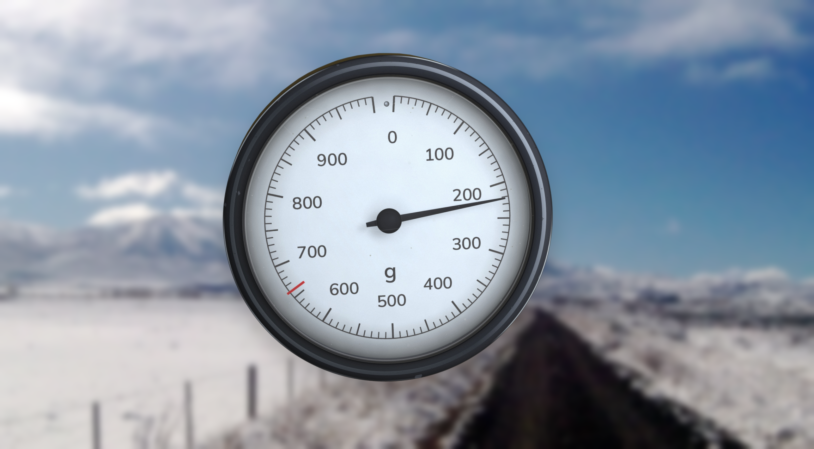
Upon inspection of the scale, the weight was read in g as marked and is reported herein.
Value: 220 g
